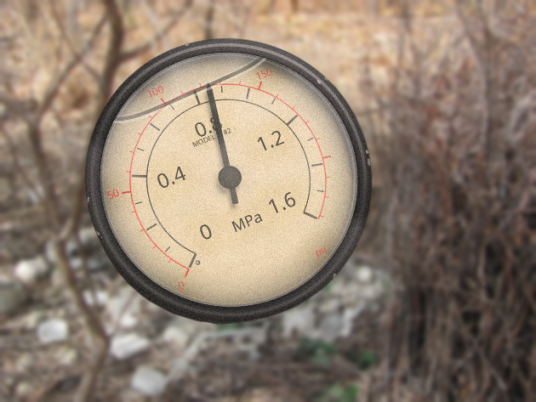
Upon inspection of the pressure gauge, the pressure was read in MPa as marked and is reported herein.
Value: 0.85 MPa
